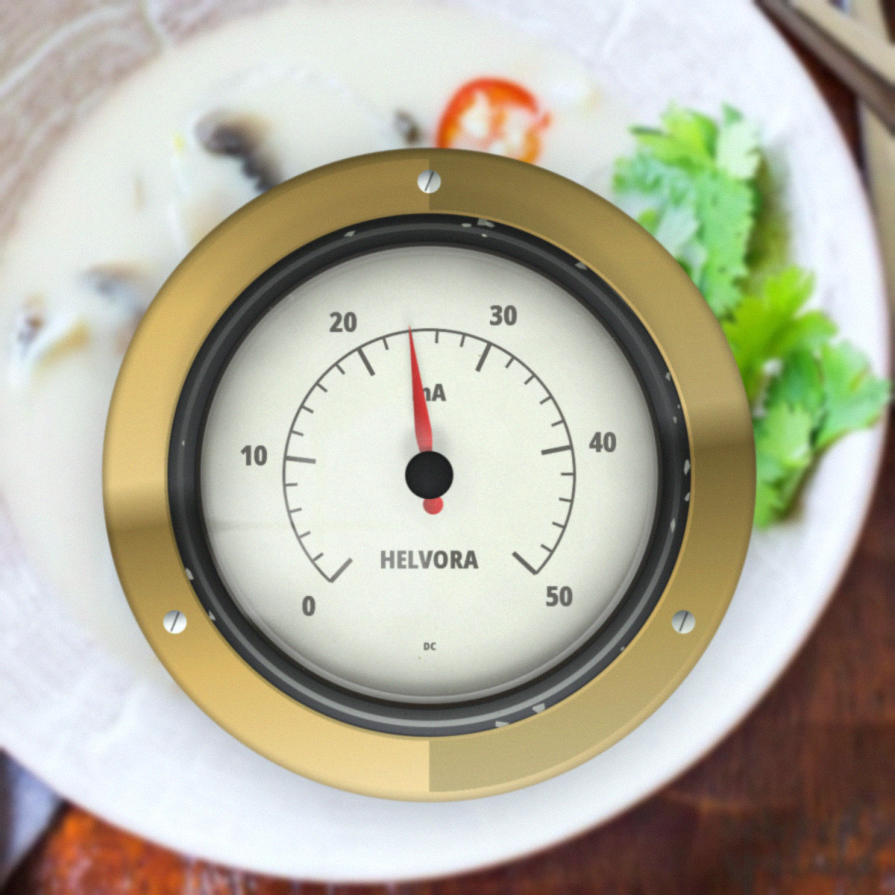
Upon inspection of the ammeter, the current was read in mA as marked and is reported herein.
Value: 24 mA
